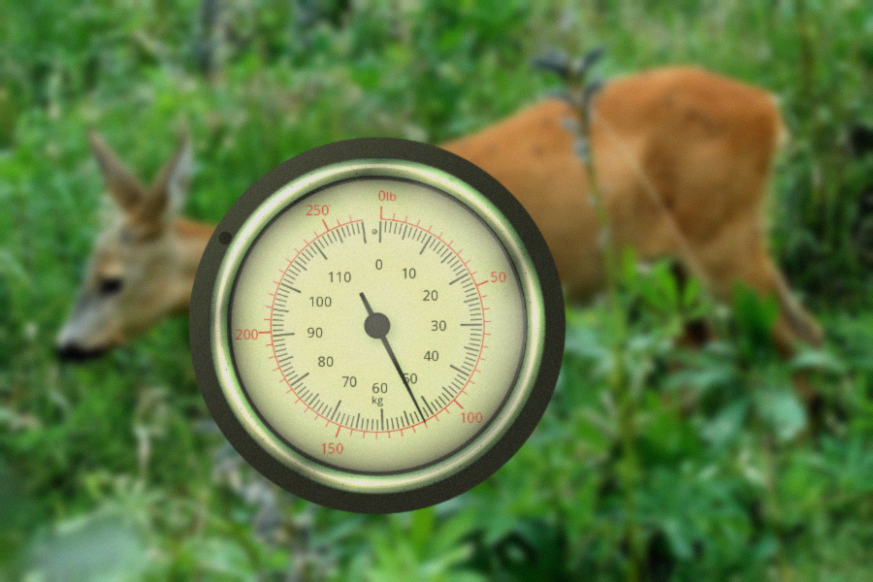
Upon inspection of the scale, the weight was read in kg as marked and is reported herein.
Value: 52 kg
